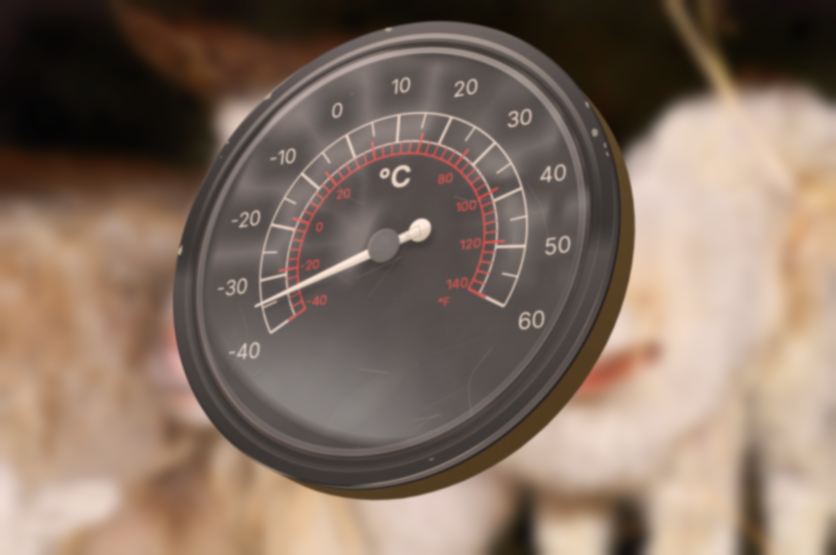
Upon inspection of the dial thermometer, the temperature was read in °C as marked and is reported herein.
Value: -35 °C
